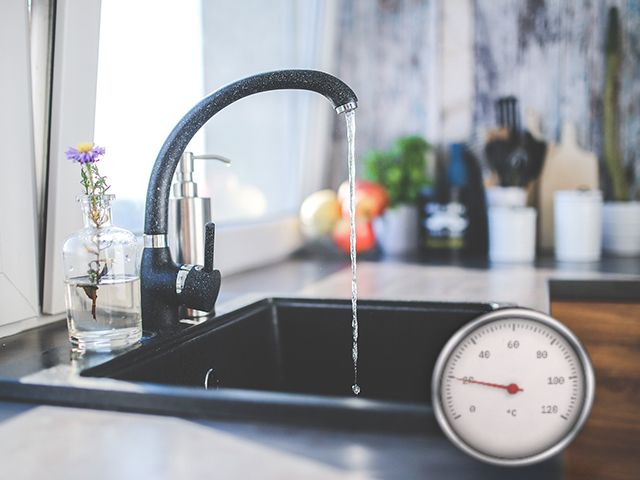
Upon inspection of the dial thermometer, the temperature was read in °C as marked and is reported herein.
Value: 20 °C
